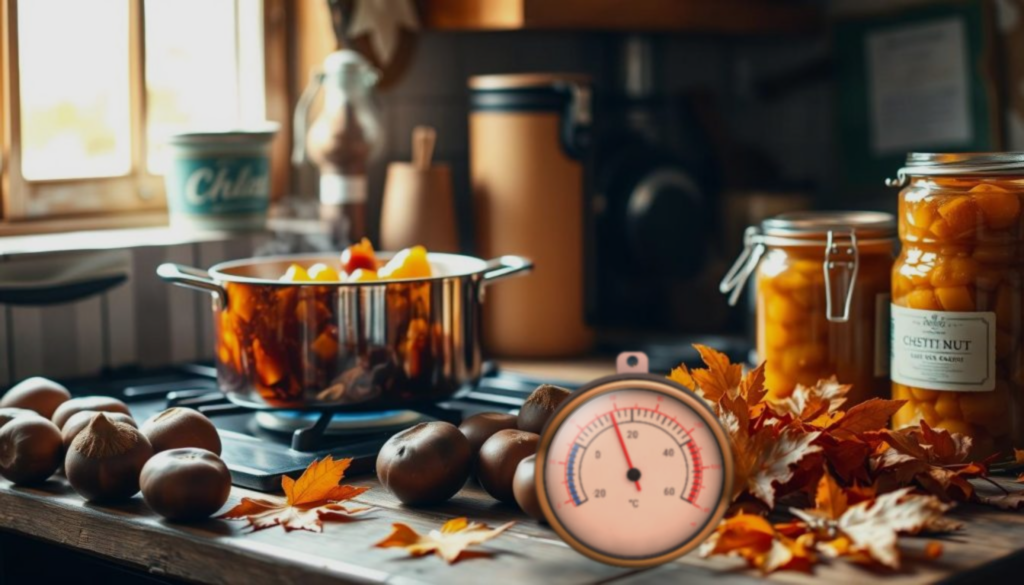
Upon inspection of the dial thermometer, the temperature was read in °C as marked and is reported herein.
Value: 14 °C
